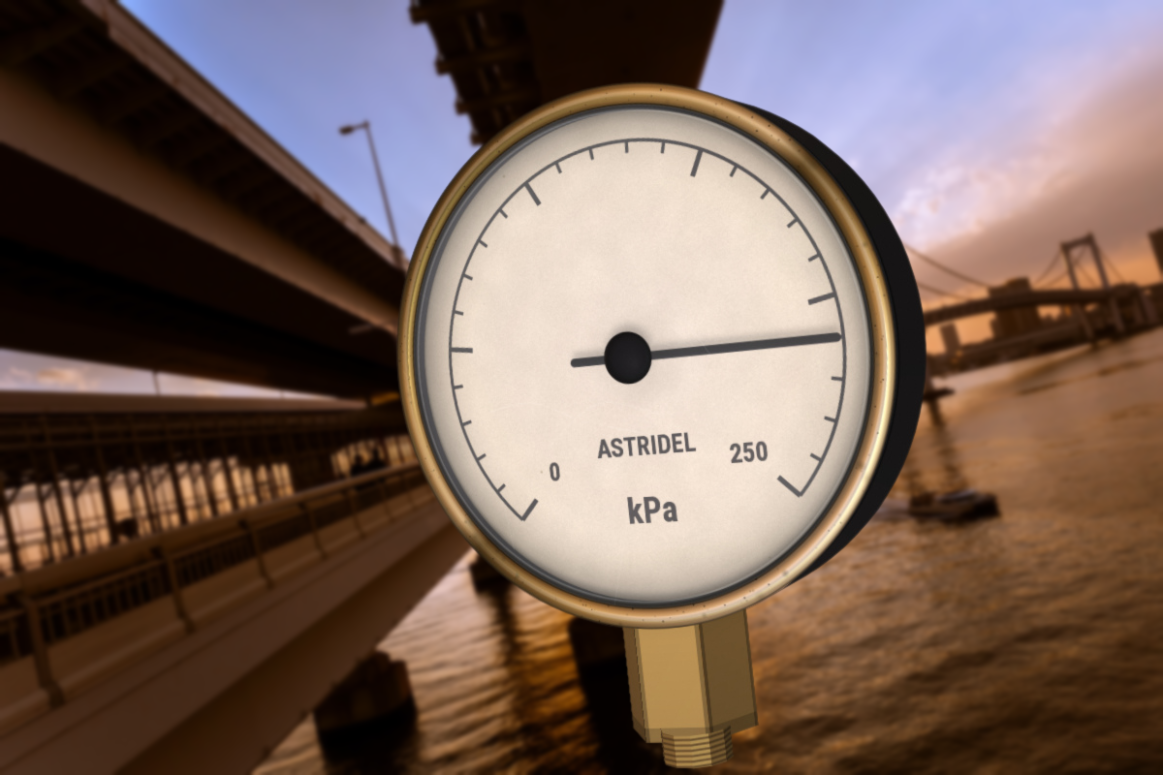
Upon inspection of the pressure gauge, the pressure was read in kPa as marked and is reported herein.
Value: 210 kPa
